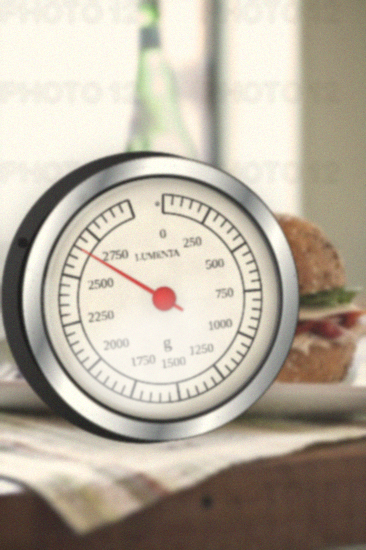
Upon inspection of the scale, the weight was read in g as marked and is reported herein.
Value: 2650 g
